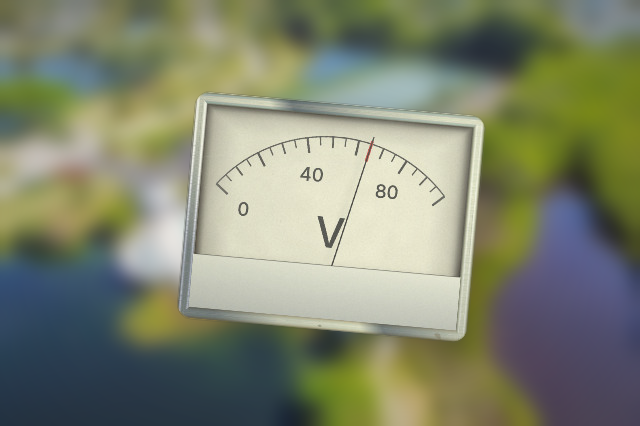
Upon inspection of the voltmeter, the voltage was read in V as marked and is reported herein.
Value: 65 V
